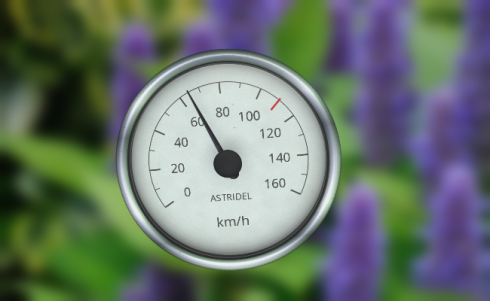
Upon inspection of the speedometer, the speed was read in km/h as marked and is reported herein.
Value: 65 km/h
